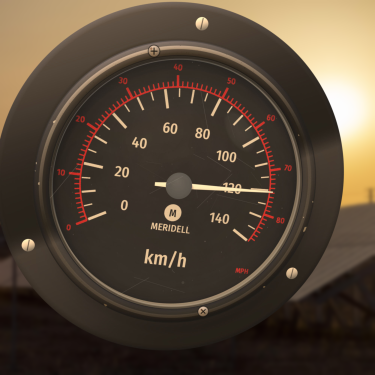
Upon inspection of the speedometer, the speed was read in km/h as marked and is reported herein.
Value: 120 km/h
